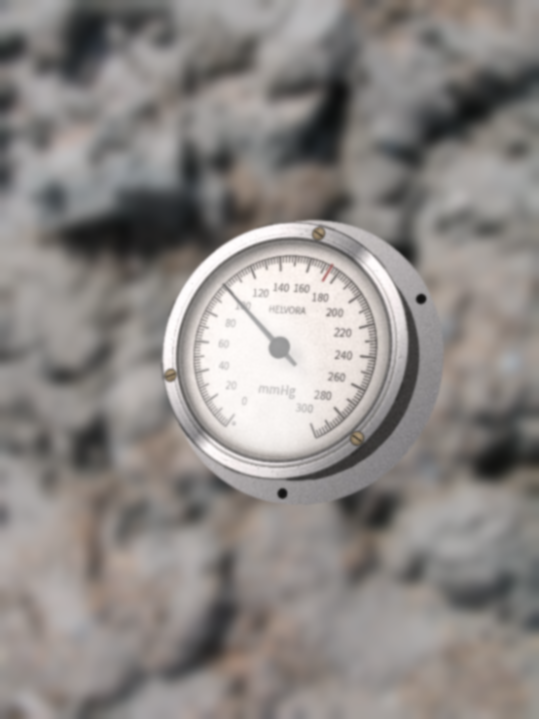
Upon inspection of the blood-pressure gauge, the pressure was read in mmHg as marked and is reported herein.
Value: 100 mmHg
